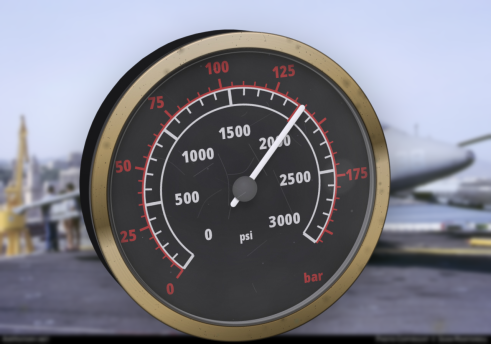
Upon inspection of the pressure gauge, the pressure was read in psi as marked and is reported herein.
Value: 2000 psi
